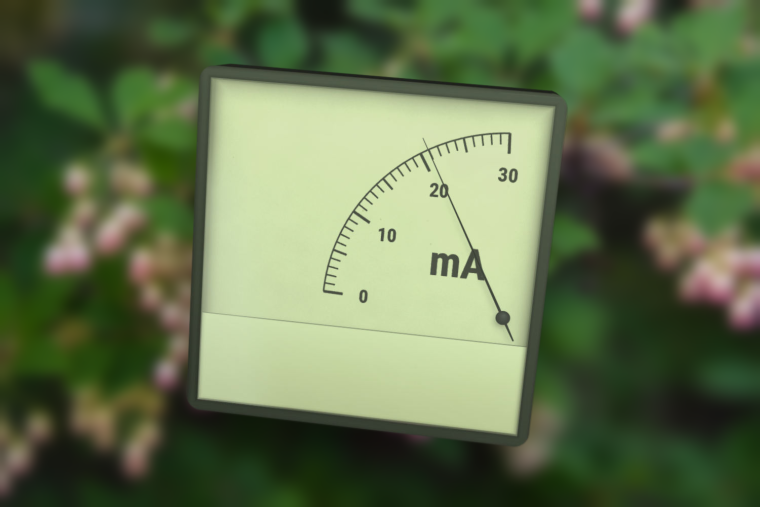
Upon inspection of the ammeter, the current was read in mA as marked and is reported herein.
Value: 21 mA
